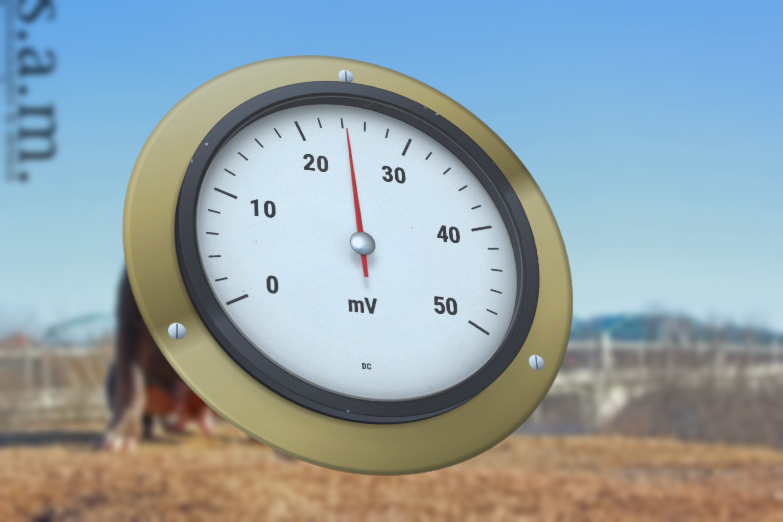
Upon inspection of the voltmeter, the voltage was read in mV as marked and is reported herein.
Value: 24 mV
